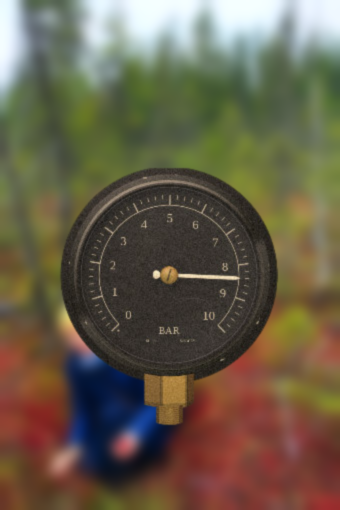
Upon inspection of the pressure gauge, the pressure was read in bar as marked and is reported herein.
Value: 8.4 bar
